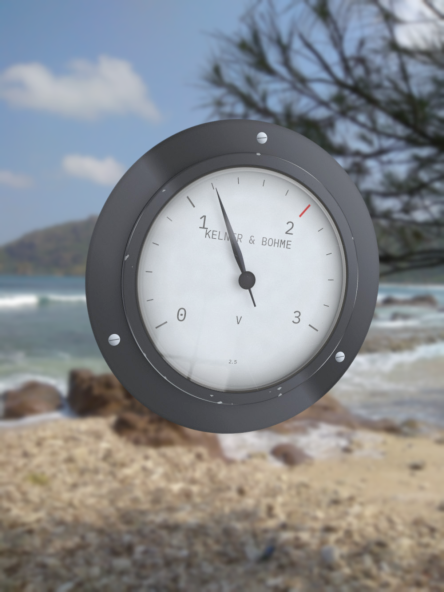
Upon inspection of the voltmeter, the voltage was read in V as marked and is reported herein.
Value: 1.2 V
